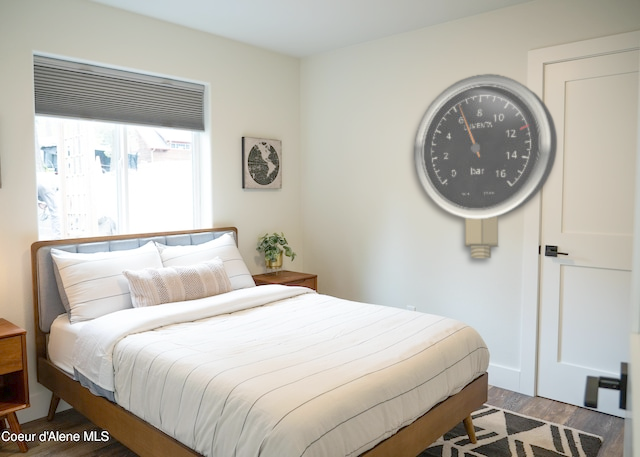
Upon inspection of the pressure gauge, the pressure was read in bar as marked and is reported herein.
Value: 6.5 bar
